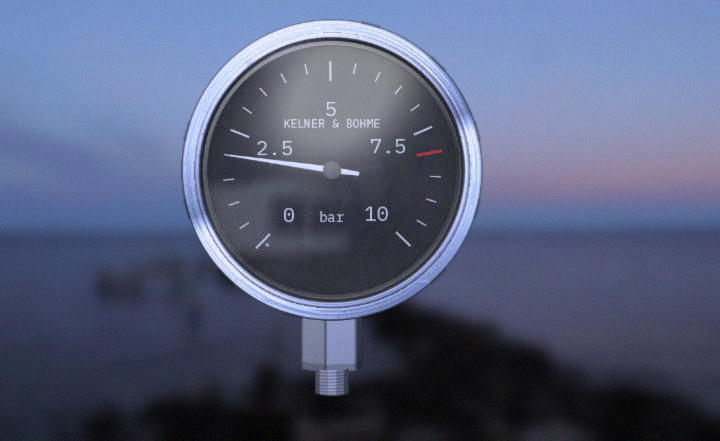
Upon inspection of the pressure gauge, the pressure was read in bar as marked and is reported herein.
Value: 2 bar
